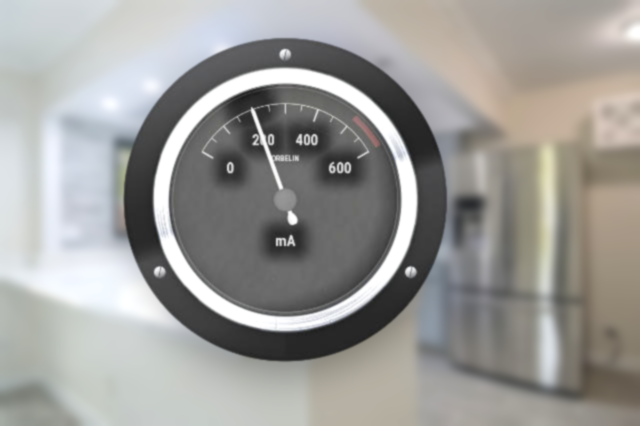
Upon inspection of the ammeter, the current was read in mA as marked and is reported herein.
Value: 200 mA
